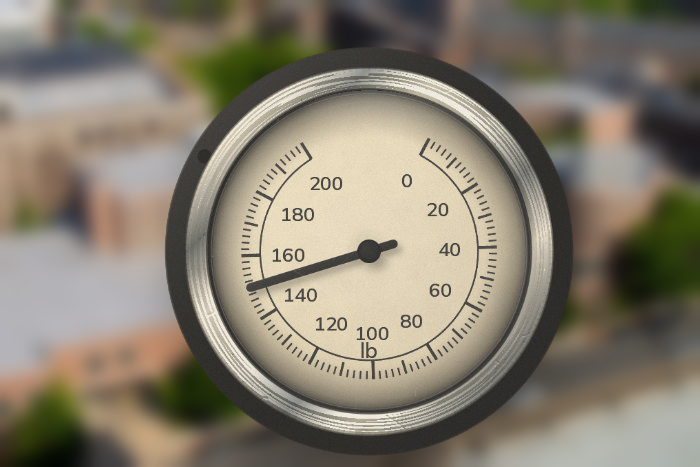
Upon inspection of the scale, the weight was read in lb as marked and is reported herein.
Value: 150 lb
